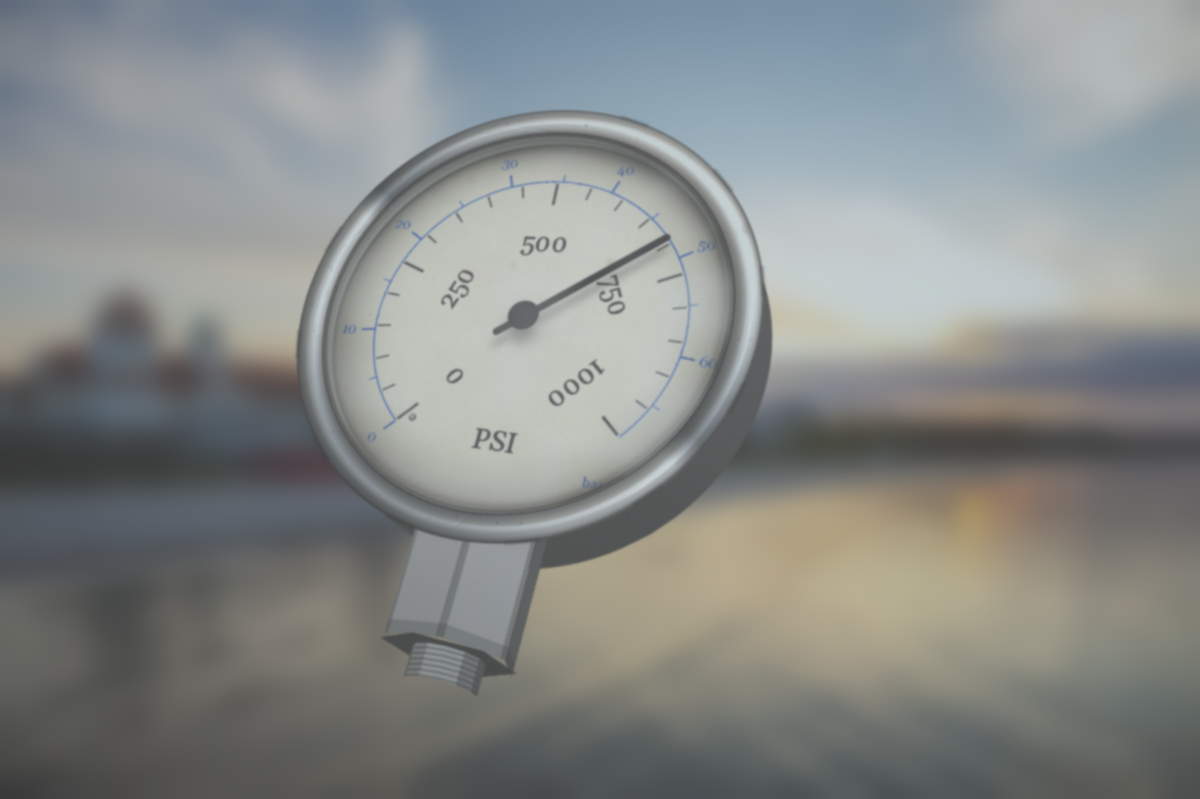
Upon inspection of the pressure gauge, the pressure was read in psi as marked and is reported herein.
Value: 700 psi
